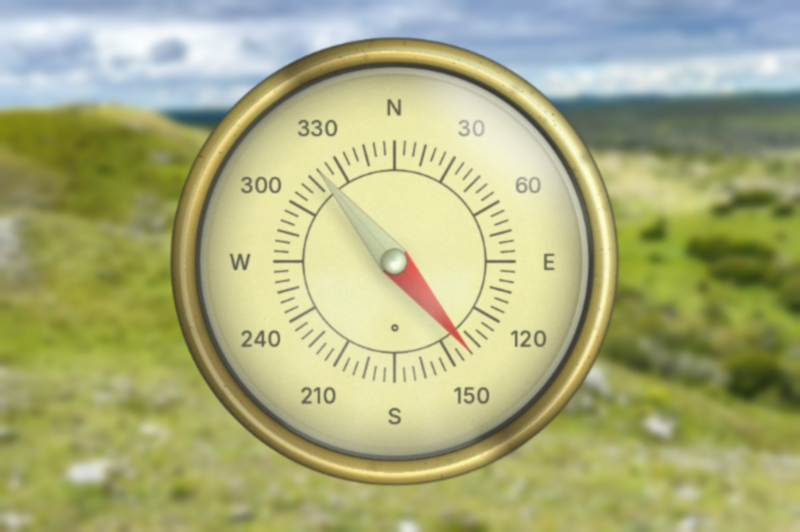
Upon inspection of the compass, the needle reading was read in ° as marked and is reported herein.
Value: 140 °
